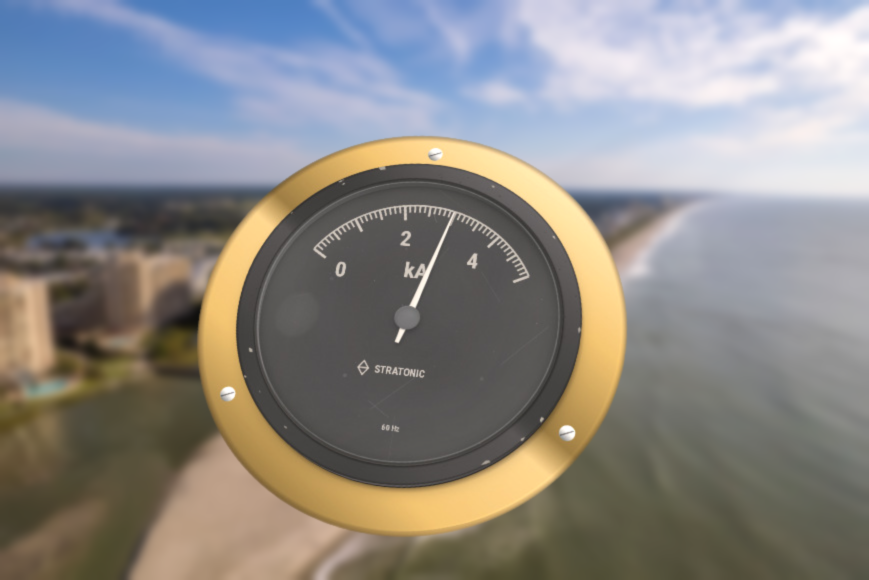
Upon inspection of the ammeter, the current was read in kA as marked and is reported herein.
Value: 3 kA
